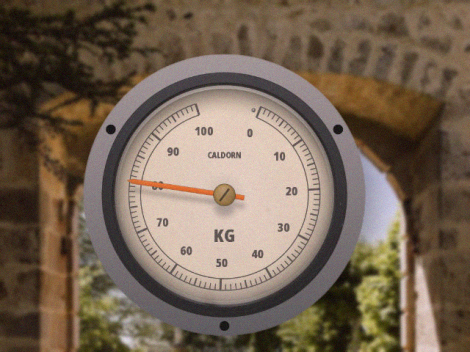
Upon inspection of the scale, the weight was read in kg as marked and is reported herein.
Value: 80 kg
